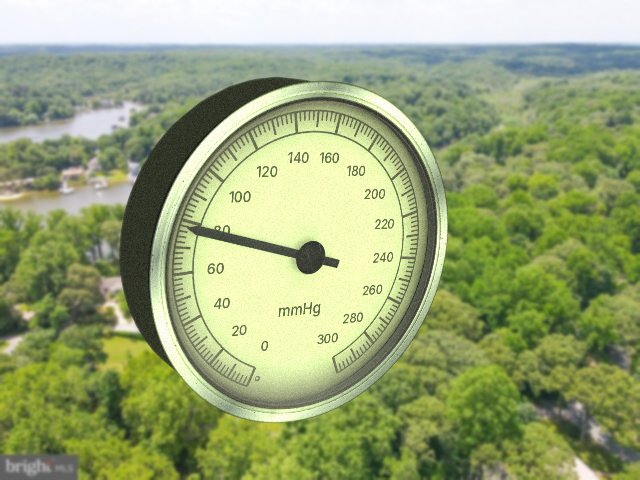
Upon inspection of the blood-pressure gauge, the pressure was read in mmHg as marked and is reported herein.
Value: 78 mmHg
